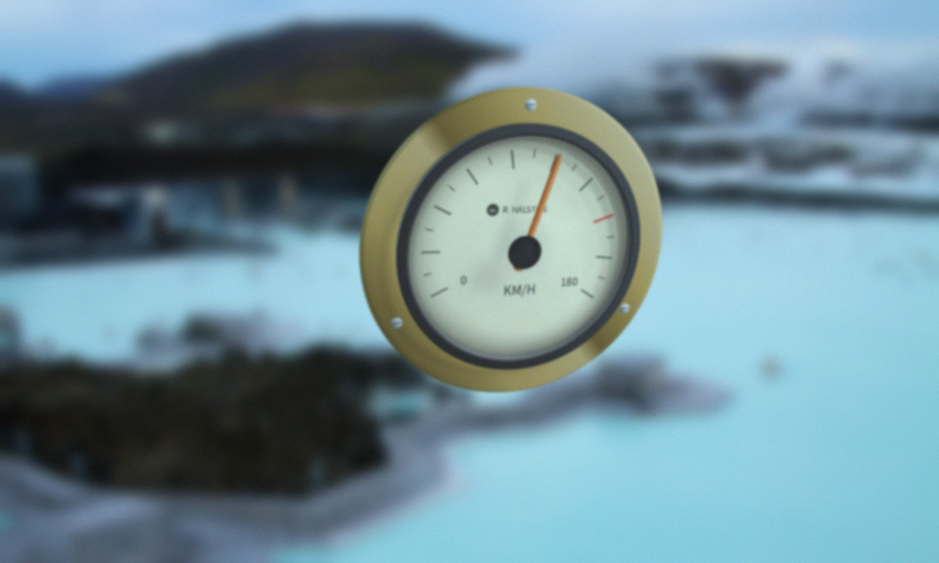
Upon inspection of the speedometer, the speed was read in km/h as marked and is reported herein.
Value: 100 km/h
